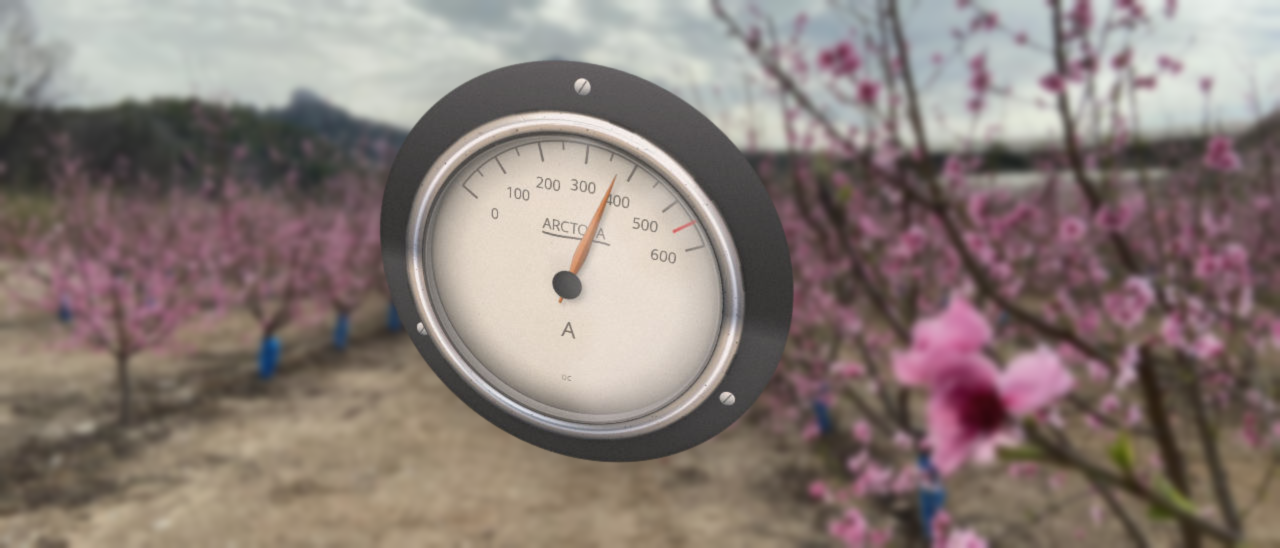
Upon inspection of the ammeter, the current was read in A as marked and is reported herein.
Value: 375 A
